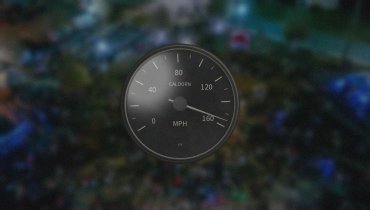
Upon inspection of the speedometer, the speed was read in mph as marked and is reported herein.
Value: 155 mph
